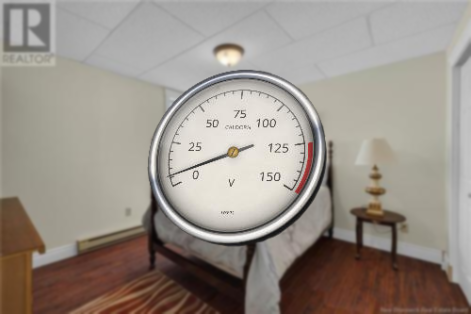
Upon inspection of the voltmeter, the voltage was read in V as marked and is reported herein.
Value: 5 V
